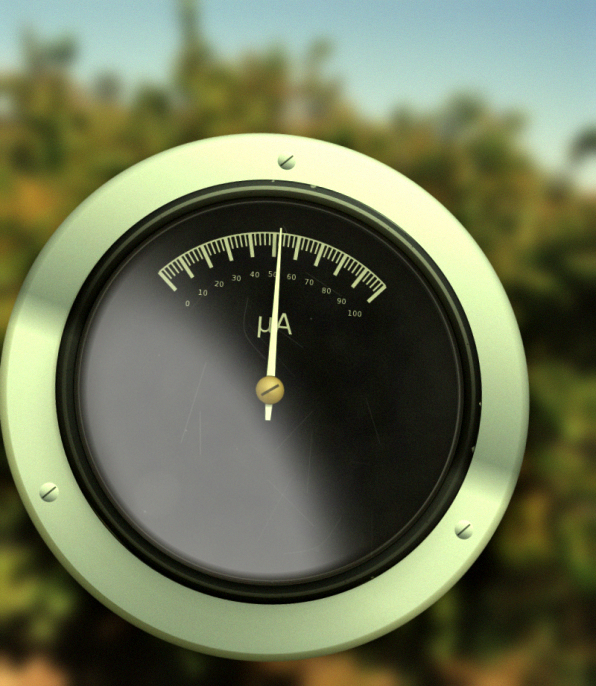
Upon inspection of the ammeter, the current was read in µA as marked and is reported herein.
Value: 52 µA
